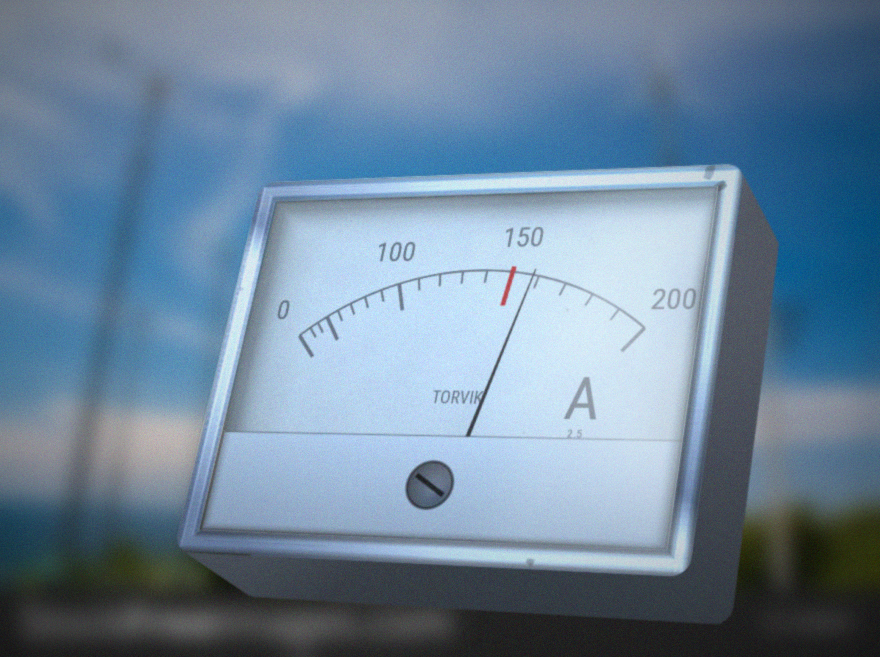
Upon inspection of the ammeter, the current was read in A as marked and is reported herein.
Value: 160 A
